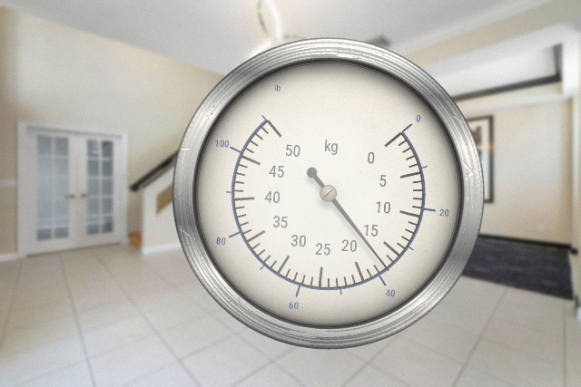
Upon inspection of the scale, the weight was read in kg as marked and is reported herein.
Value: 17 kg
